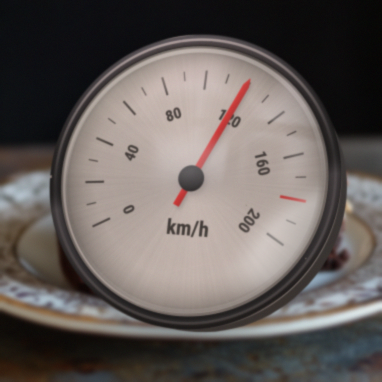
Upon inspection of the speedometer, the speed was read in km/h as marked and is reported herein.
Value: 120 km/h
